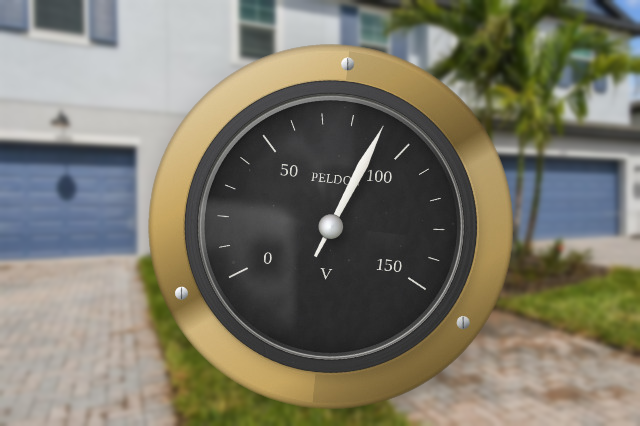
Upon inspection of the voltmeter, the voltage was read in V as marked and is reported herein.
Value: 90 V
